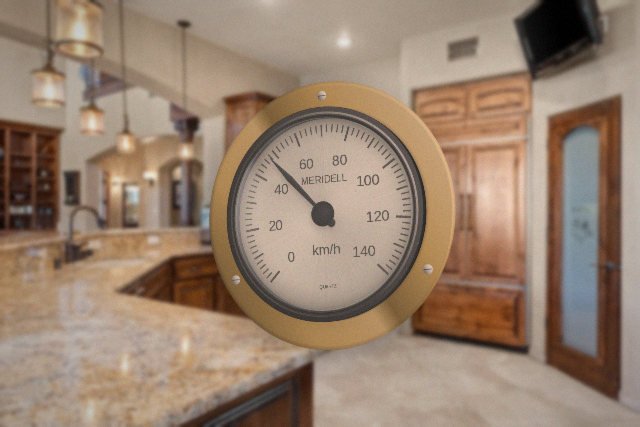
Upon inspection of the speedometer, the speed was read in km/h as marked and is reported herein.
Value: 48 km/h
